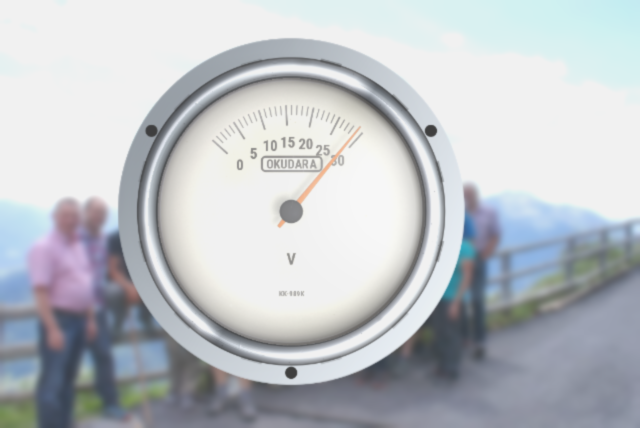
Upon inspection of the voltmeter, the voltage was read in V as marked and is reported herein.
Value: 29 V
